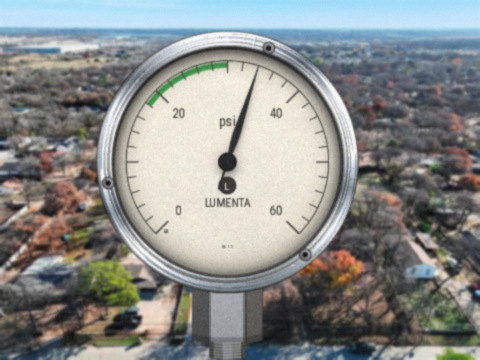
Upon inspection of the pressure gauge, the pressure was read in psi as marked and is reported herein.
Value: 34 psi
